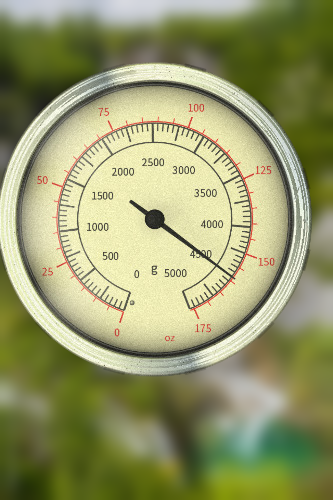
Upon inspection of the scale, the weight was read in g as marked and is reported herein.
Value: 4500 g
